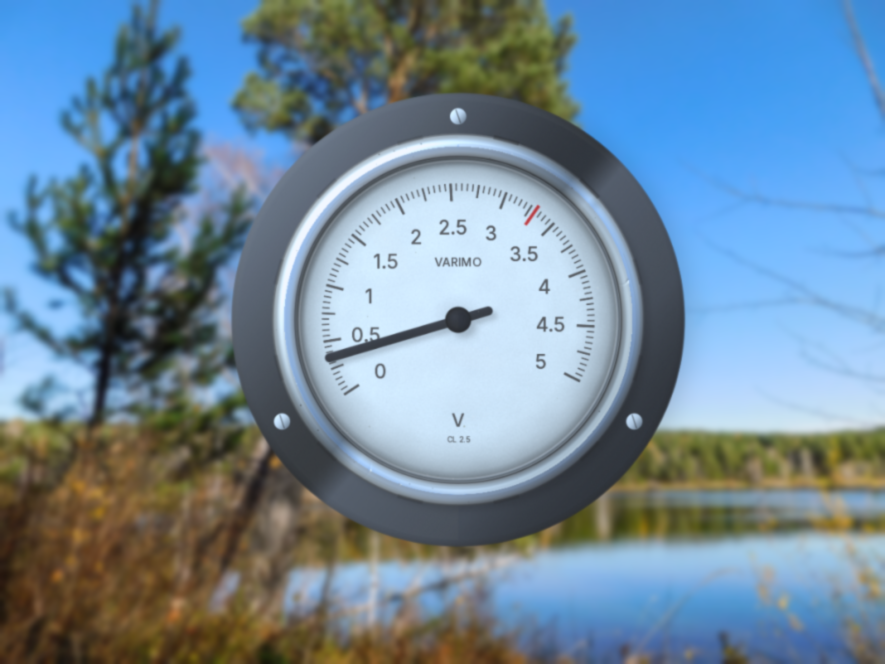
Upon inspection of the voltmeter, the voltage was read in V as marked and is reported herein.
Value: 0.35 V
